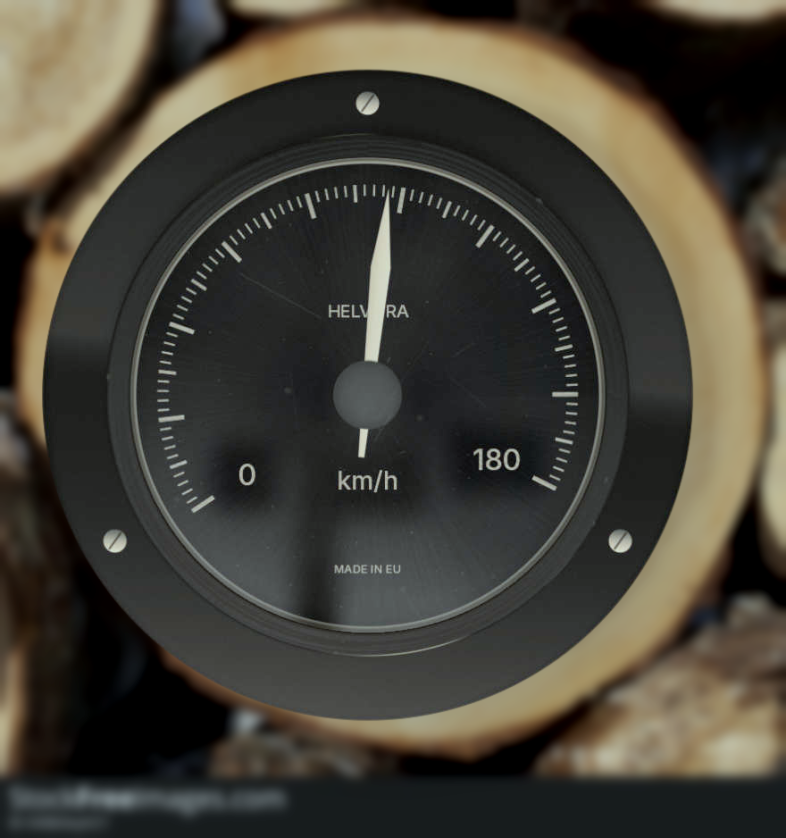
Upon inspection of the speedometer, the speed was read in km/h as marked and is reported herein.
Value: 97 km/h
